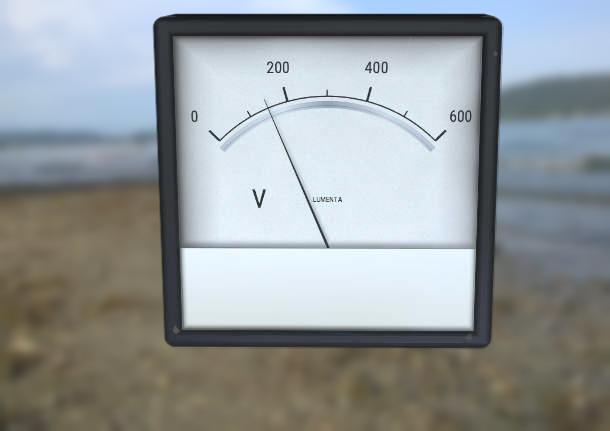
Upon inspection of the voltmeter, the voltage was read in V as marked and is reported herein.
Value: 150 V
